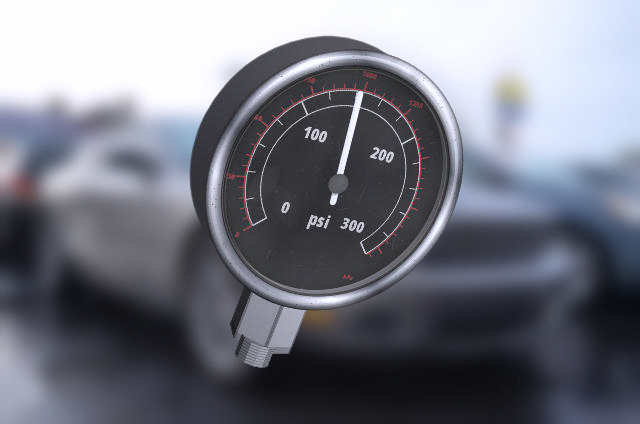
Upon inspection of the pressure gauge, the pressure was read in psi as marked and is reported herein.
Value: 140 psi
